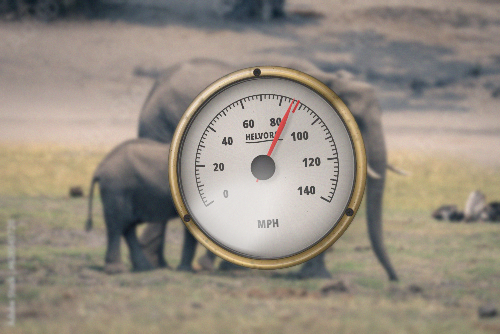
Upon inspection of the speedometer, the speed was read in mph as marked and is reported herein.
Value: 86 mph
